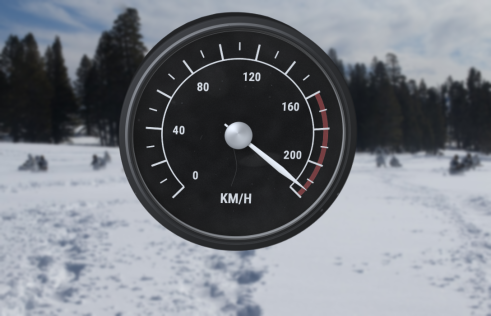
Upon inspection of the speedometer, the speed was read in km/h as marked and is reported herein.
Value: 215 km/h
